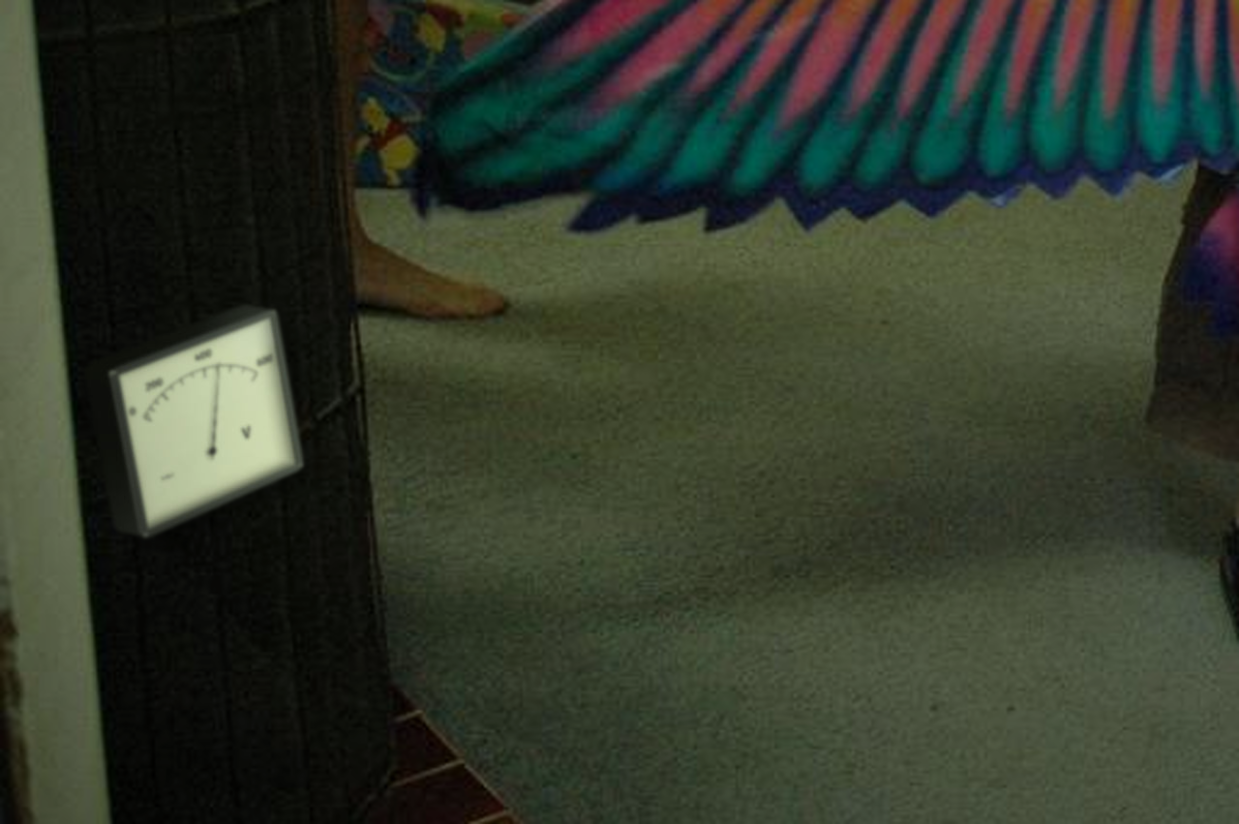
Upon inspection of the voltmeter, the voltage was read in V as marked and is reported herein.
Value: 450 V
